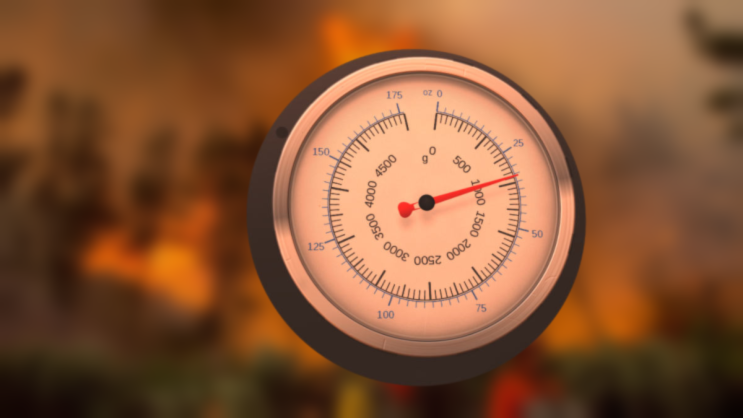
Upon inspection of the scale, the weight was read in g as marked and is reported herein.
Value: 950 g
